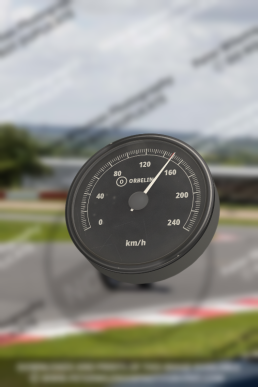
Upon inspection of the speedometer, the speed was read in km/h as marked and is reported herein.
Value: 150 km/h
